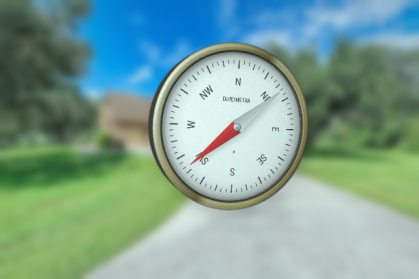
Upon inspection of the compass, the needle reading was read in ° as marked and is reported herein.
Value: 230 °
